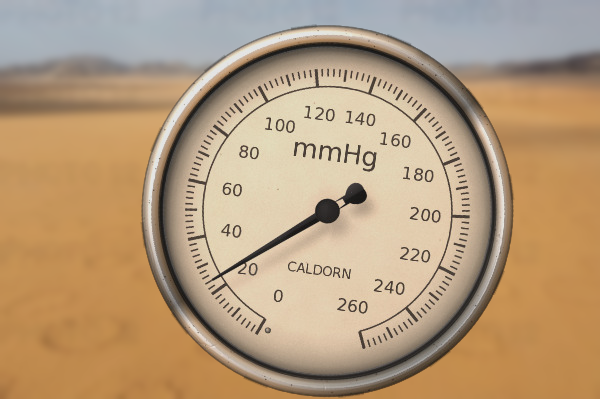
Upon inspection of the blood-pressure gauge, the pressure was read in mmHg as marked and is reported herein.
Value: 24 mmHg
